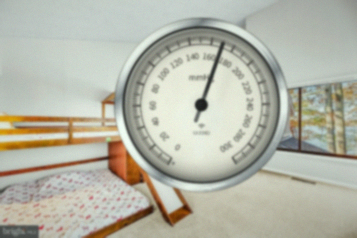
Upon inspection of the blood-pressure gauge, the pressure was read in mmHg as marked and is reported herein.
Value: 170 mmHg
